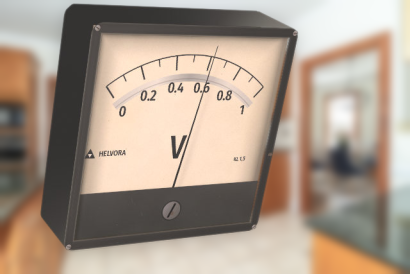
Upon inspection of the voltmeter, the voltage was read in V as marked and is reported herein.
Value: 0.6 V
